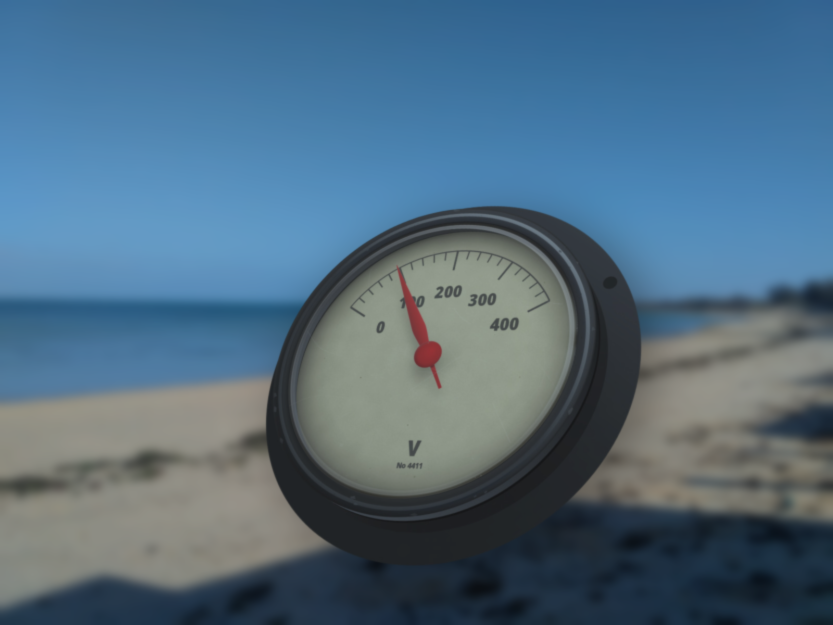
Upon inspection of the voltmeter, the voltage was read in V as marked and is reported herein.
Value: 100 V
